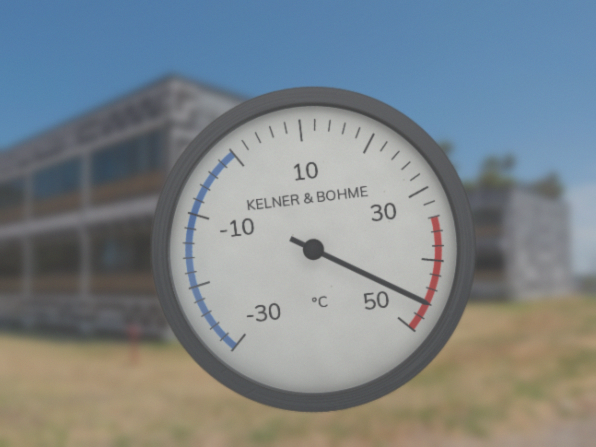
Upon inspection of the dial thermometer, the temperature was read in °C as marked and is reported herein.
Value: 46 °C
